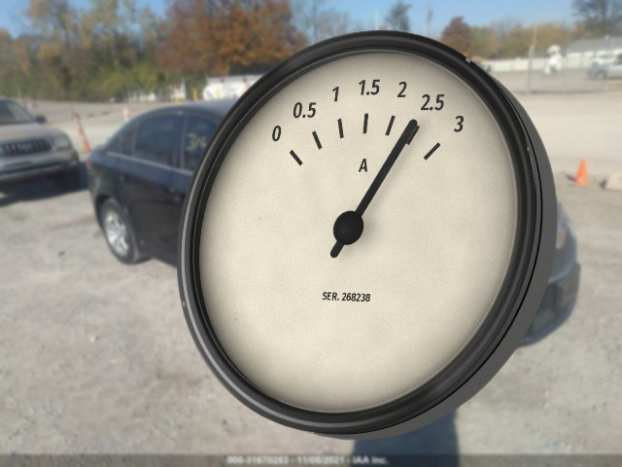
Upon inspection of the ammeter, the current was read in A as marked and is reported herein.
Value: 2.5 A
